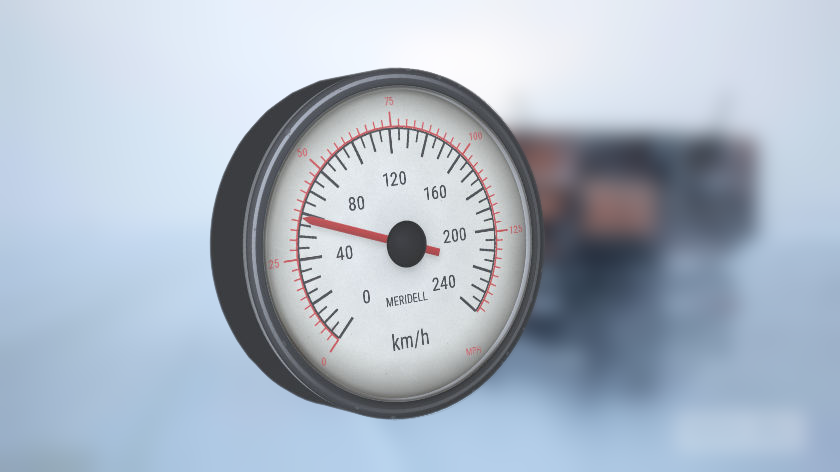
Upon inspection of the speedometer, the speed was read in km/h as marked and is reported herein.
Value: 57.5 km/h
